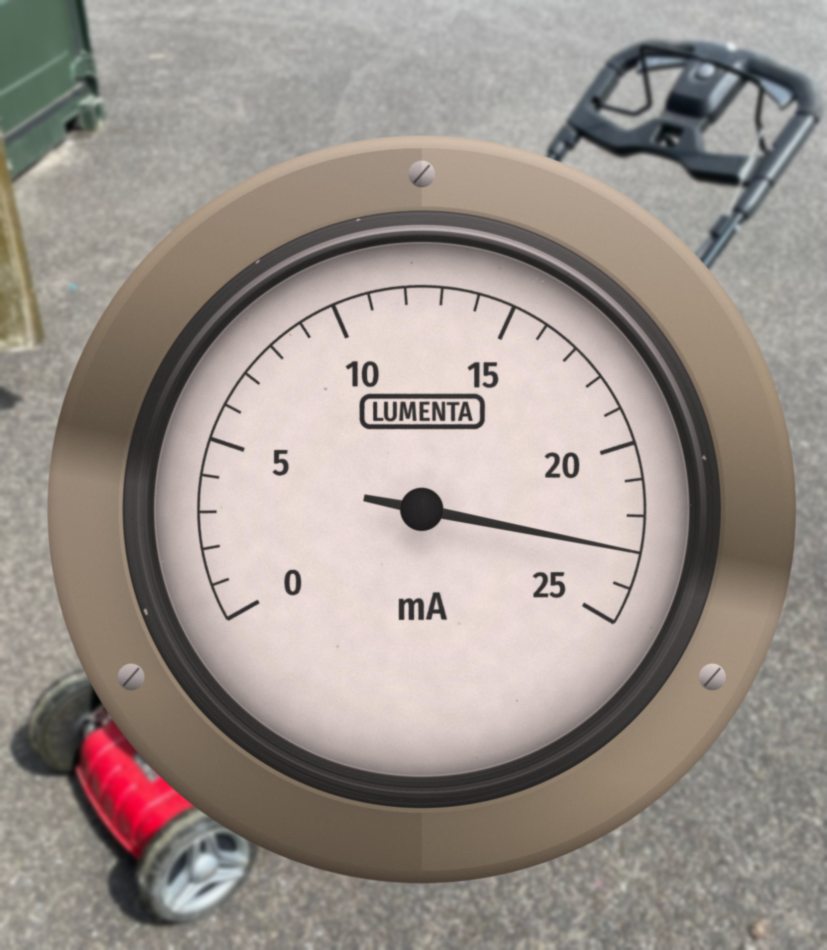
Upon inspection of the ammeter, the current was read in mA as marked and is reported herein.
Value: 23 mA
